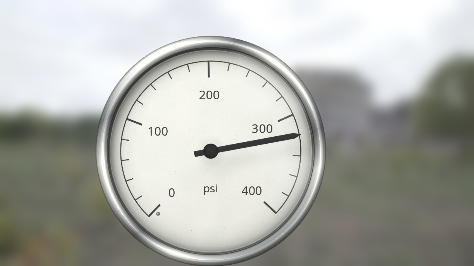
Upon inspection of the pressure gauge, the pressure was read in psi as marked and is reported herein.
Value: 320 psi
